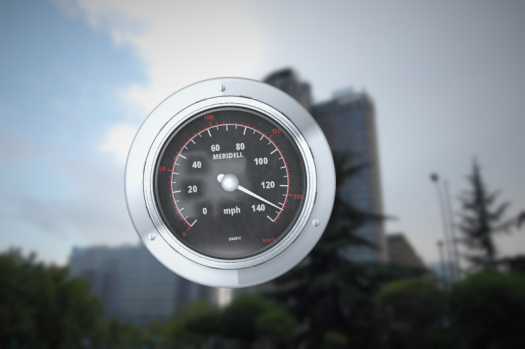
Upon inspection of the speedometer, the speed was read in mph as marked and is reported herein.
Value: 132.5 mph
